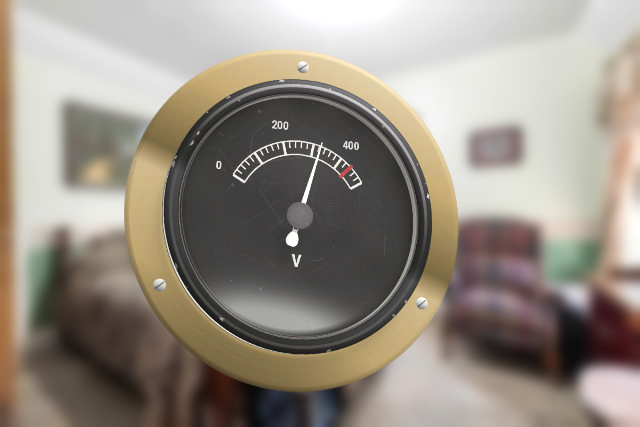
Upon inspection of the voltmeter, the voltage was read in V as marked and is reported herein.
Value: 320 V
